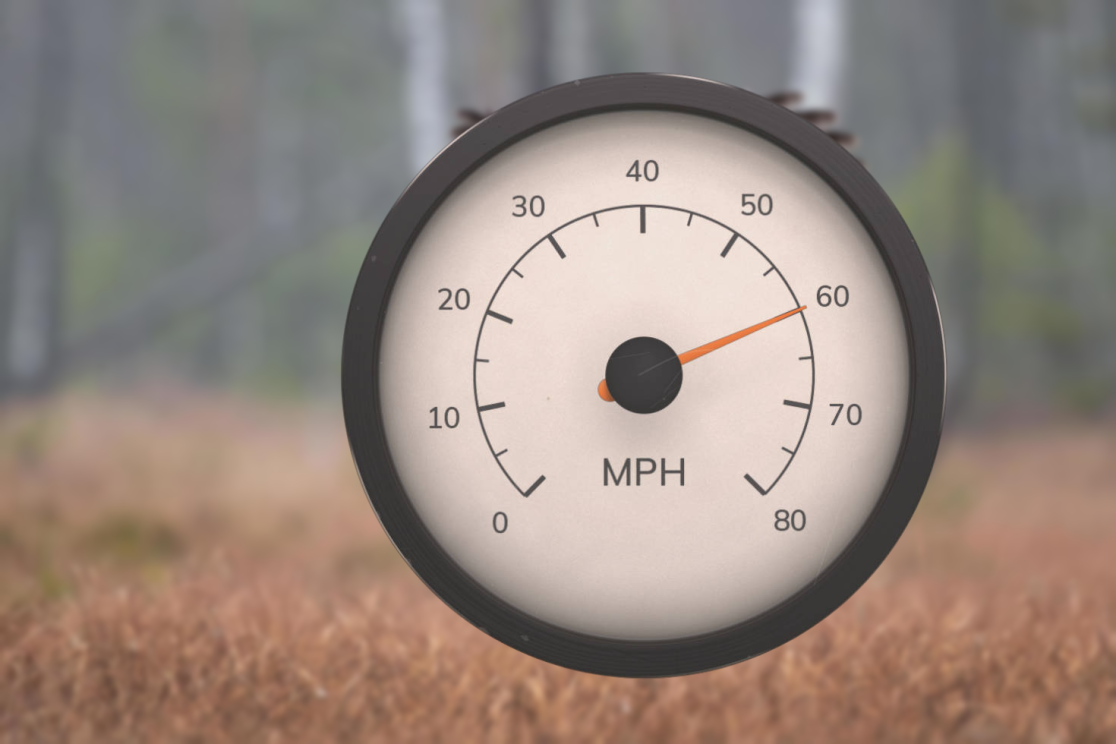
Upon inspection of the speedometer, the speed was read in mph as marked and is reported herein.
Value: 60 mph
